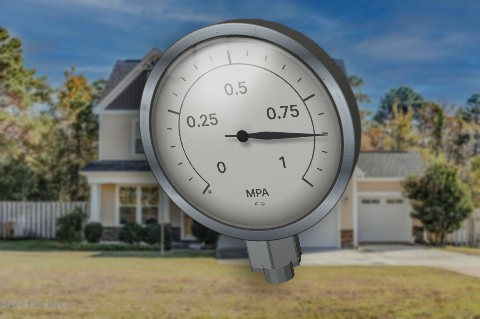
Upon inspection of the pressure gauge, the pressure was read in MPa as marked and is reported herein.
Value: 0.85 MPa
